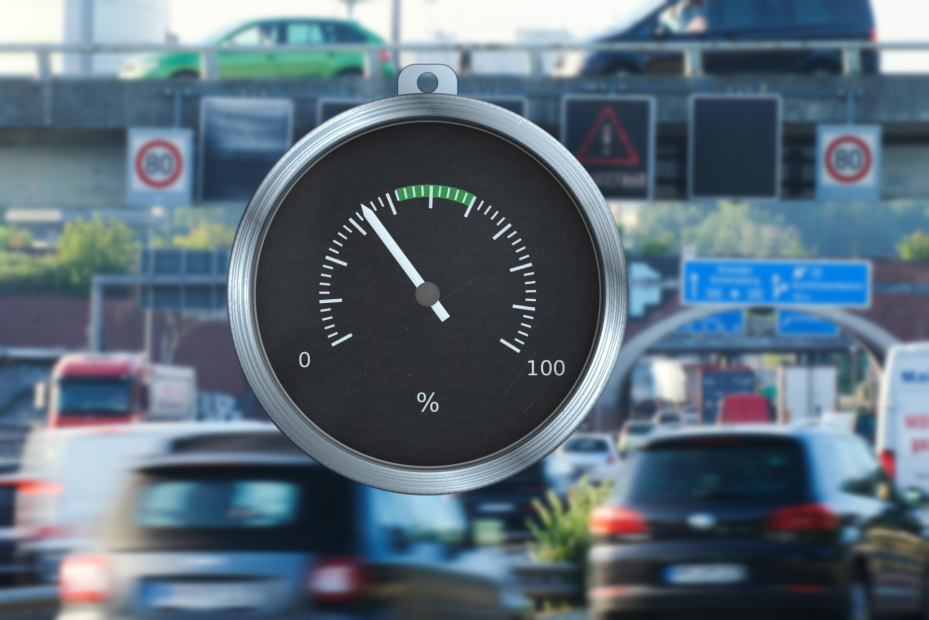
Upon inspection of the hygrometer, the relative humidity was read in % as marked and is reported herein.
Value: 34 %
